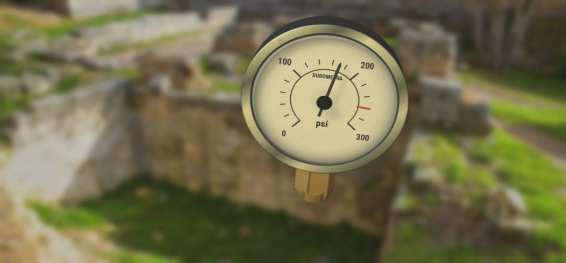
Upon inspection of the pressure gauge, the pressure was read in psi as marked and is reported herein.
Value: 170 psi
